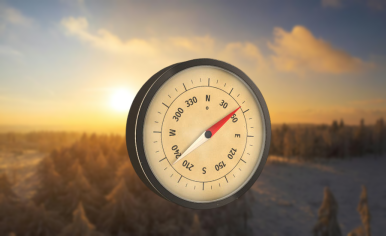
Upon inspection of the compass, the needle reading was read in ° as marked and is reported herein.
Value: 50 °
